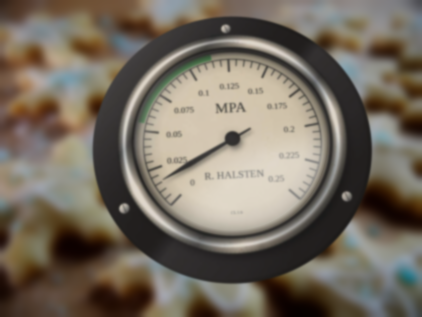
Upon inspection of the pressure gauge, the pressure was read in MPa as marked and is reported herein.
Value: 0.015 MPa
